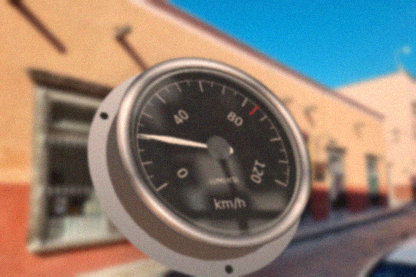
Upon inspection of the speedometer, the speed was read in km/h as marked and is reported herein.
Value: 20 km/h
